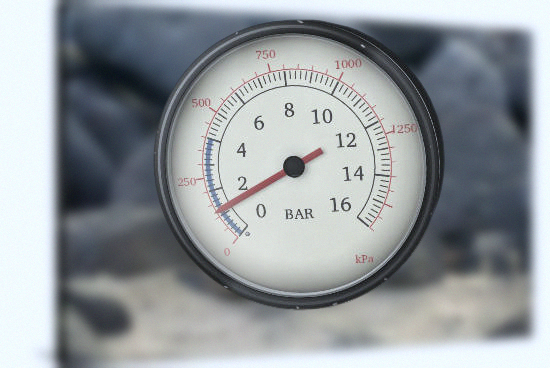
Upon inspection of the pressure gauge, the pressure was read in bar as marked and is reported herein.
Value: 1.2 bar
